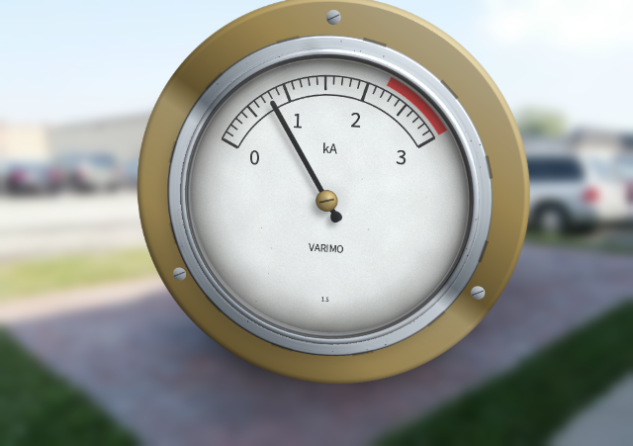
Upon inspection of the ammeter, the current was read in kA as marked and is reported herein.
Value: 0.8 kA
